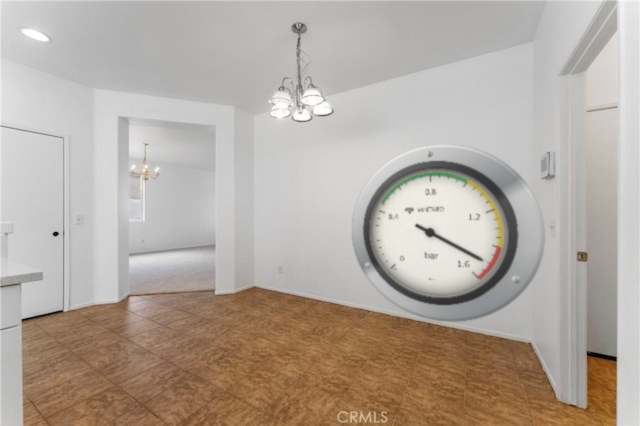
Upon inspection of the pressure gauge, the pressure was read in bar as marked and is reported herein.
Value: 1.5 bar
